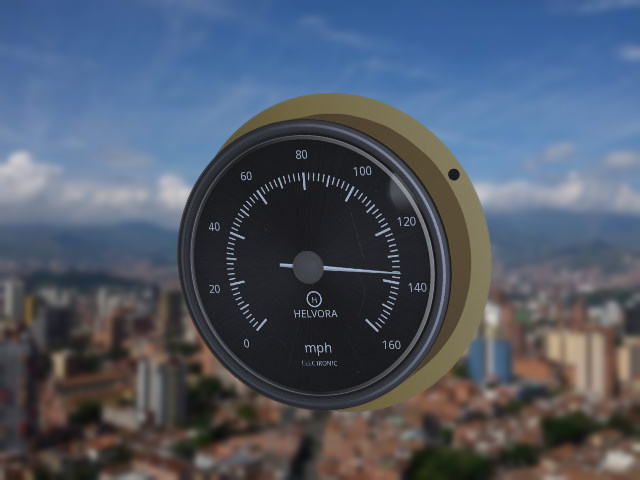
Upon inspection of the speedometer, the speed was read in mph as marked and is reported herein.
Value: 136 mph
